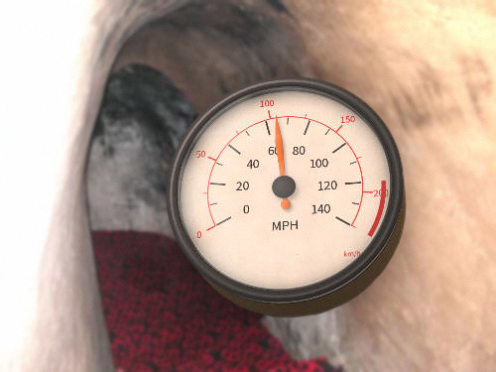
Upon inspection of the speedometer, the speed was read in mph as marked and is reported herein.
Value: 65 mph
